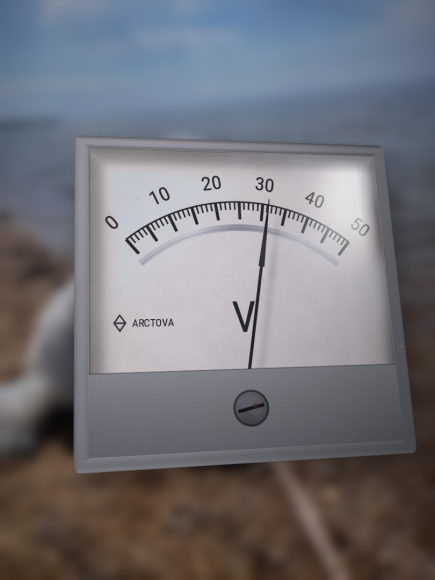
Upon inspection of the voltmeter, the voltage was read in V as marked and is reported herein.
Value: 31 V
